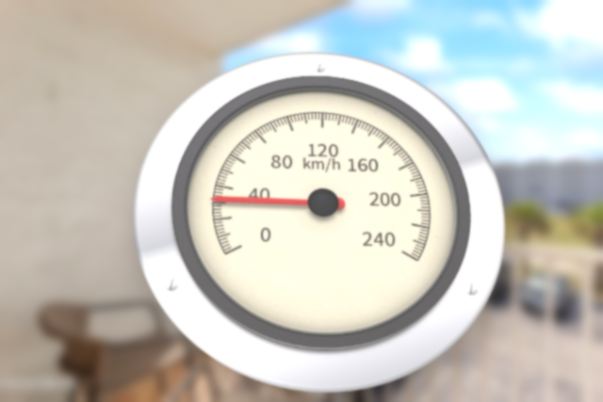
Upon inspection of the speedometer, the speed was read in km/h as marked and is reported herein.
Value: 30 km/h
